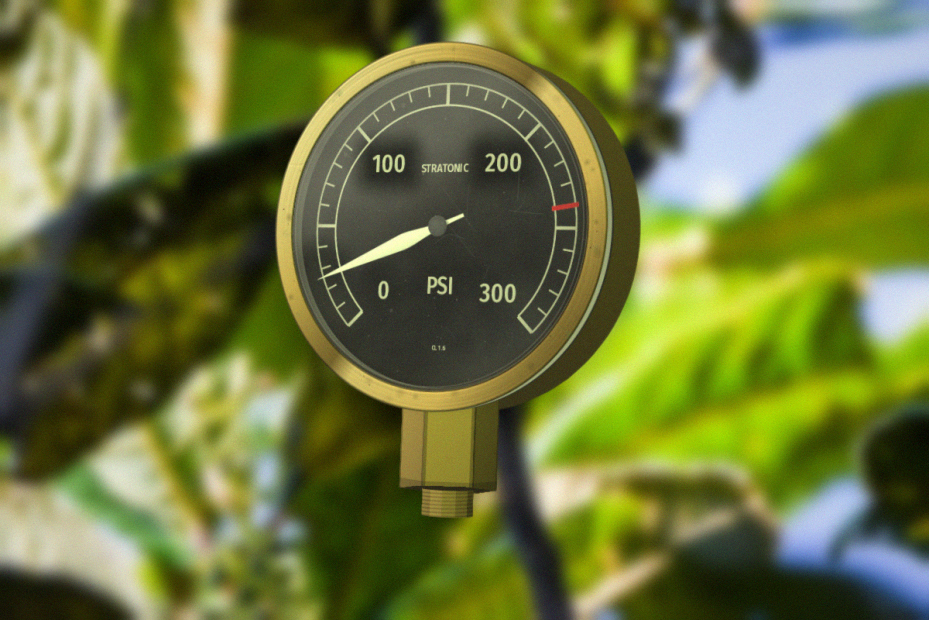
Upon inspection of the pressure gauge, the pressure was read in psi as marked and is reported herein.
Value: 25 psi
